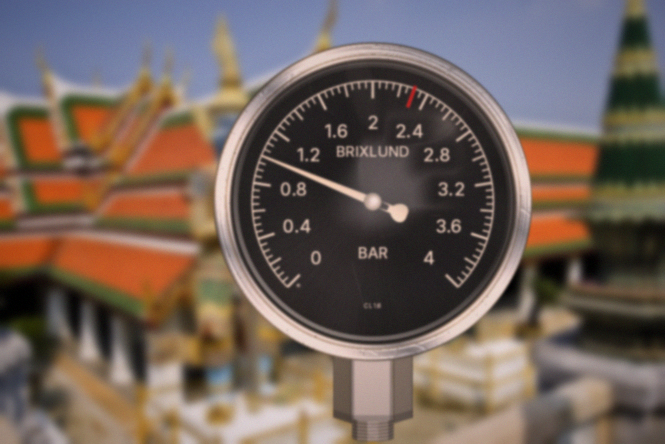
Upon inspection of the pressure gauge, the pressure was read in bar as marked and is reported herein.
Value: 1 bar
